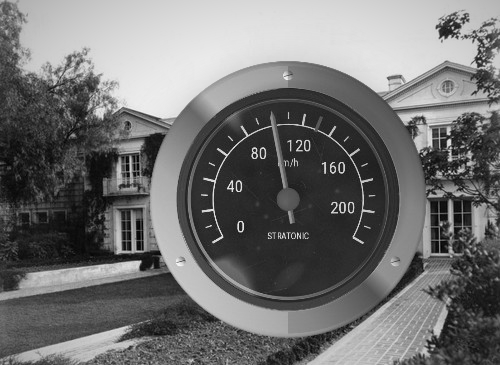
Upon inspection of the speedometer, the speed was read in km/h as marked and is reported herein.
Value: 100 km/h
